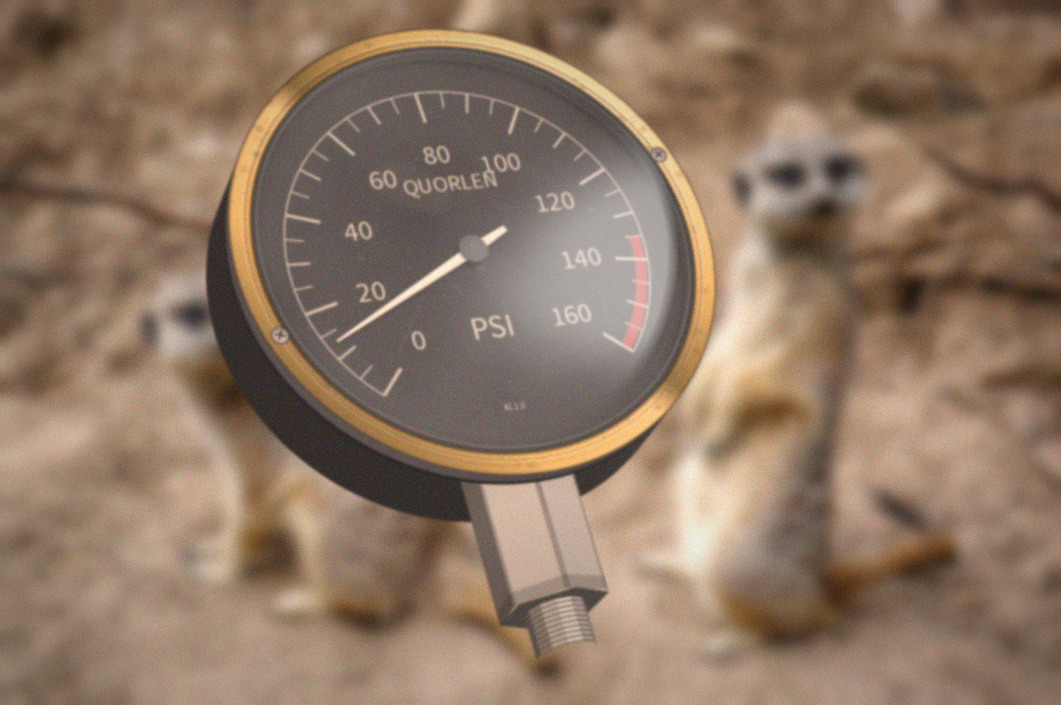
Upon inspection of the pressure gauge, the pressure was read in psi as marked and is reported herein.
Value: 12.5 psi
